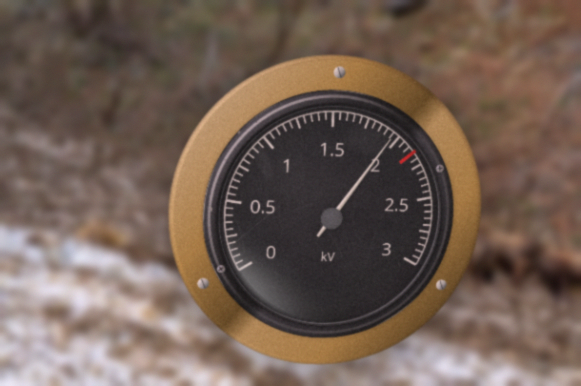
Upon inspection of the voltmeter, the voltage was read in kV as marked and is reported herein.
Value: 1.95 kV
